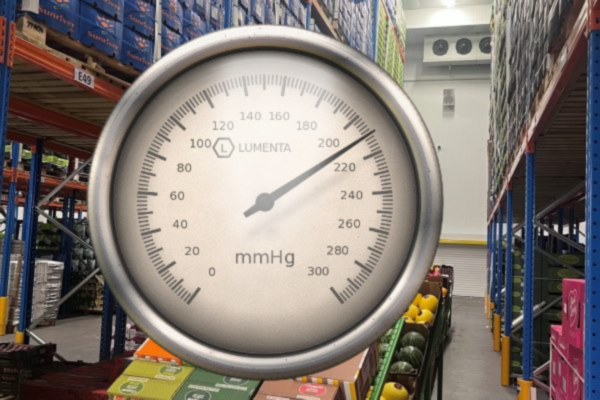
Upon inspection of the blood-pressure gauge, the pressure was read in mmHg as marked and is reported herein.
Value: 210 mmHg
